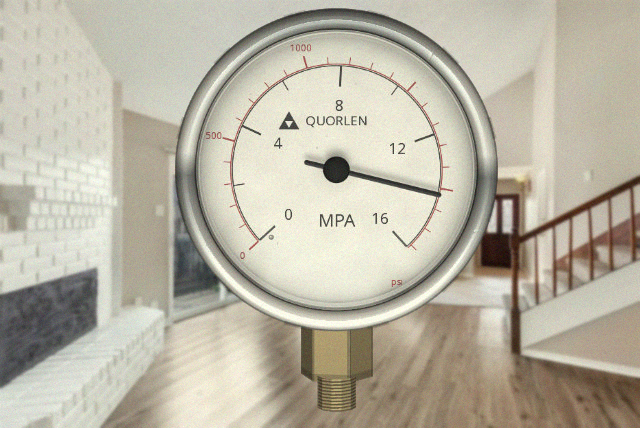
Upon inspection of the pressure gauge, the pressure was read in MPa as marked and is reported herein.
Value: 14 MPa
